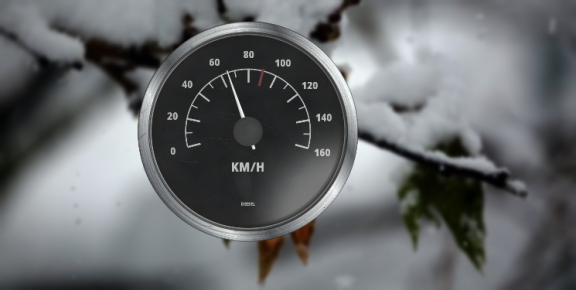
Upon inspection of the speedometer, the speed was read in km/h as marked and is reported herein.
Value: 65 km/h
